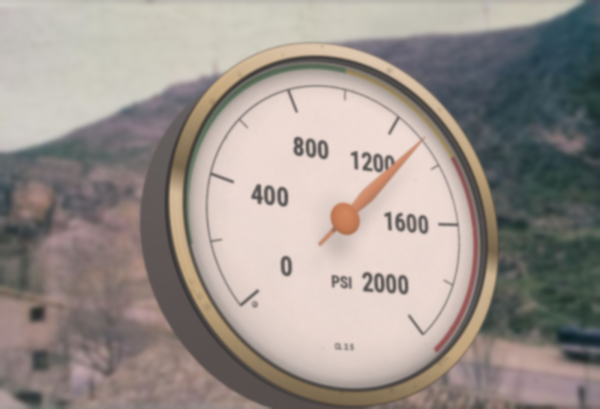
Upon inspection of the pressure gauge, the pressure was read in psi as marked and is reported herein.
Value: 1300 psi
